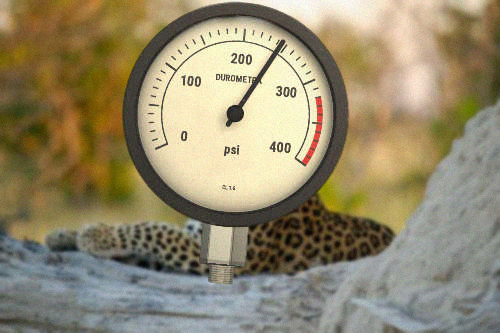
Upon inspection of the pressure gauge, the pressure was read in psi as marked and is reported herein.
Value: 245 psi
